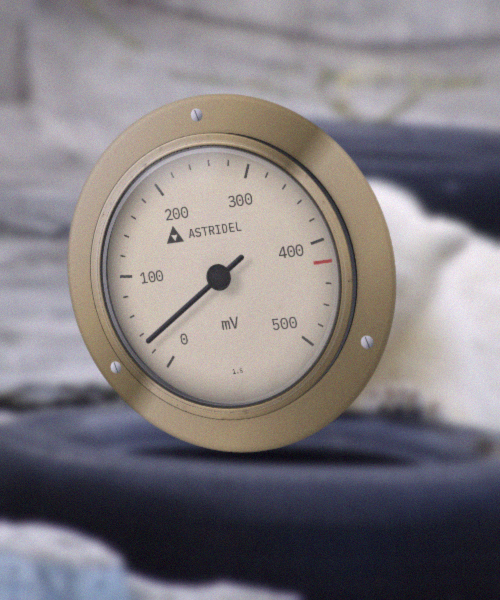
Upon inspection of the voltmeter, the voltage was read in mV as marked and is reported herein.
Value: 30 mV
